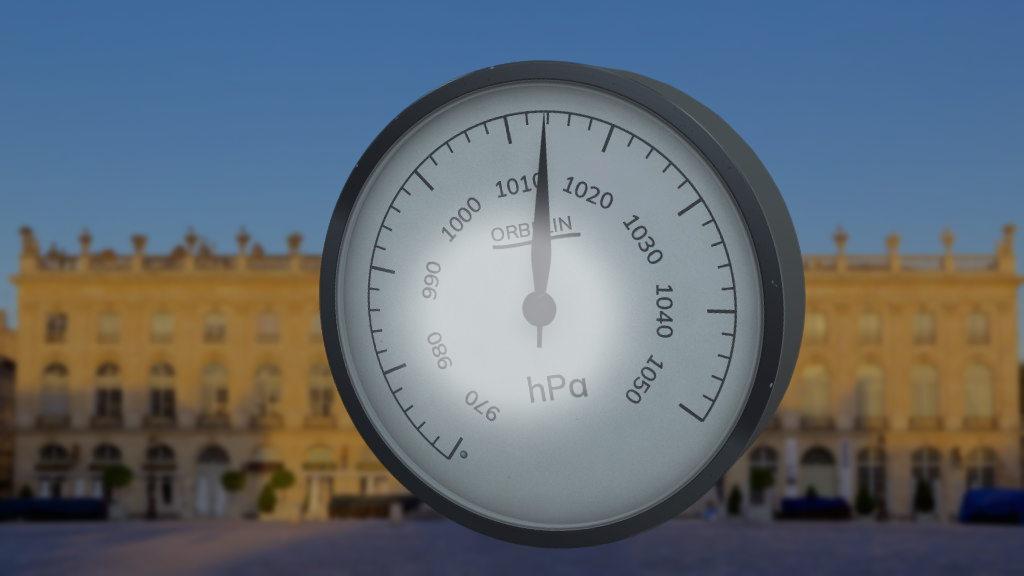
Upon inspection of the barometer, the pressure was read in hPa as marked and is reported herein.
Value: 1014 hPa
